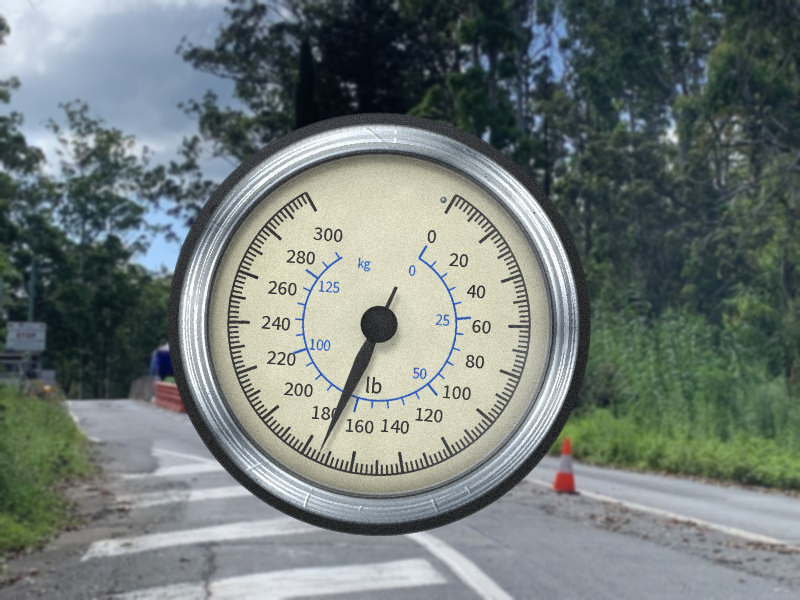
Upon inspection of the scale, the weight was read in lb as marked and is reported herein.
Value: 174 lb
